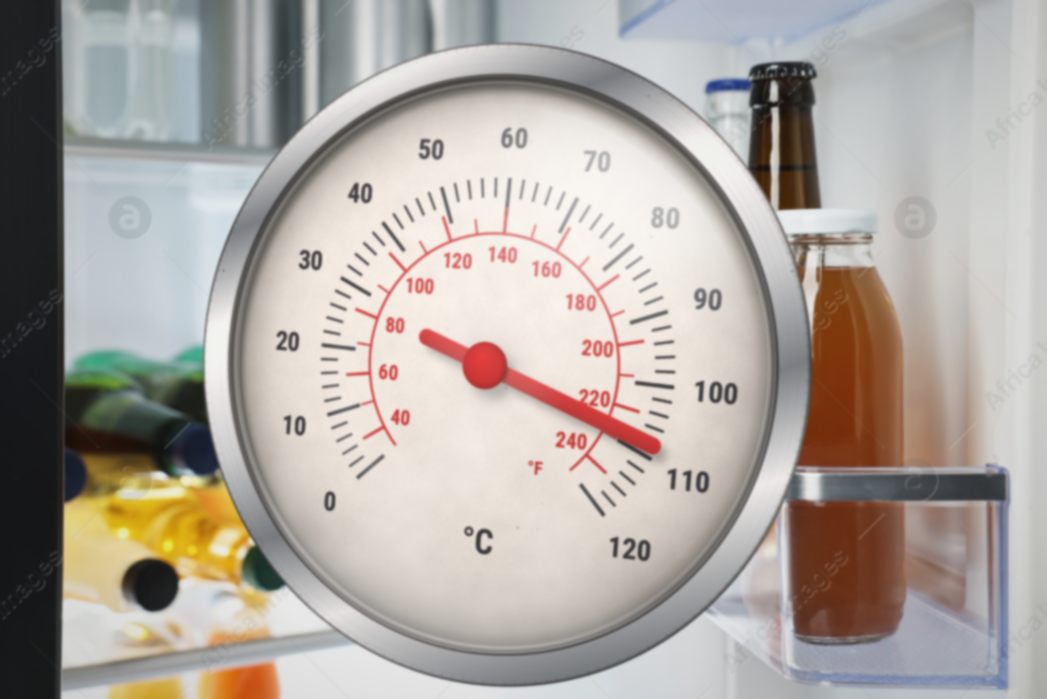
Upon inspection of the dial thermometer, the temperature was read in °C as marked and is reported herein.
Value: 108 °C
